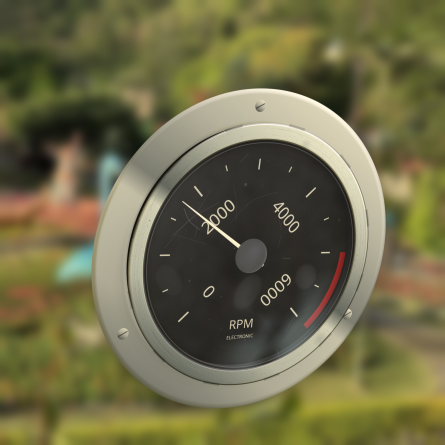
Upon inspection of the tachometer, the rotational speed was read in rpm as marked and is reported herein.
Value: 1750 rpm
